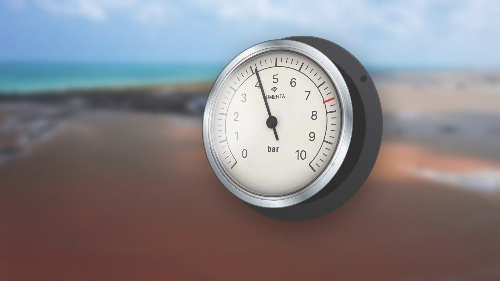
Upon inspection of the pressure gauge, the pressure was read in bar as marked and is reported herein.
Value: 4.2 bar
